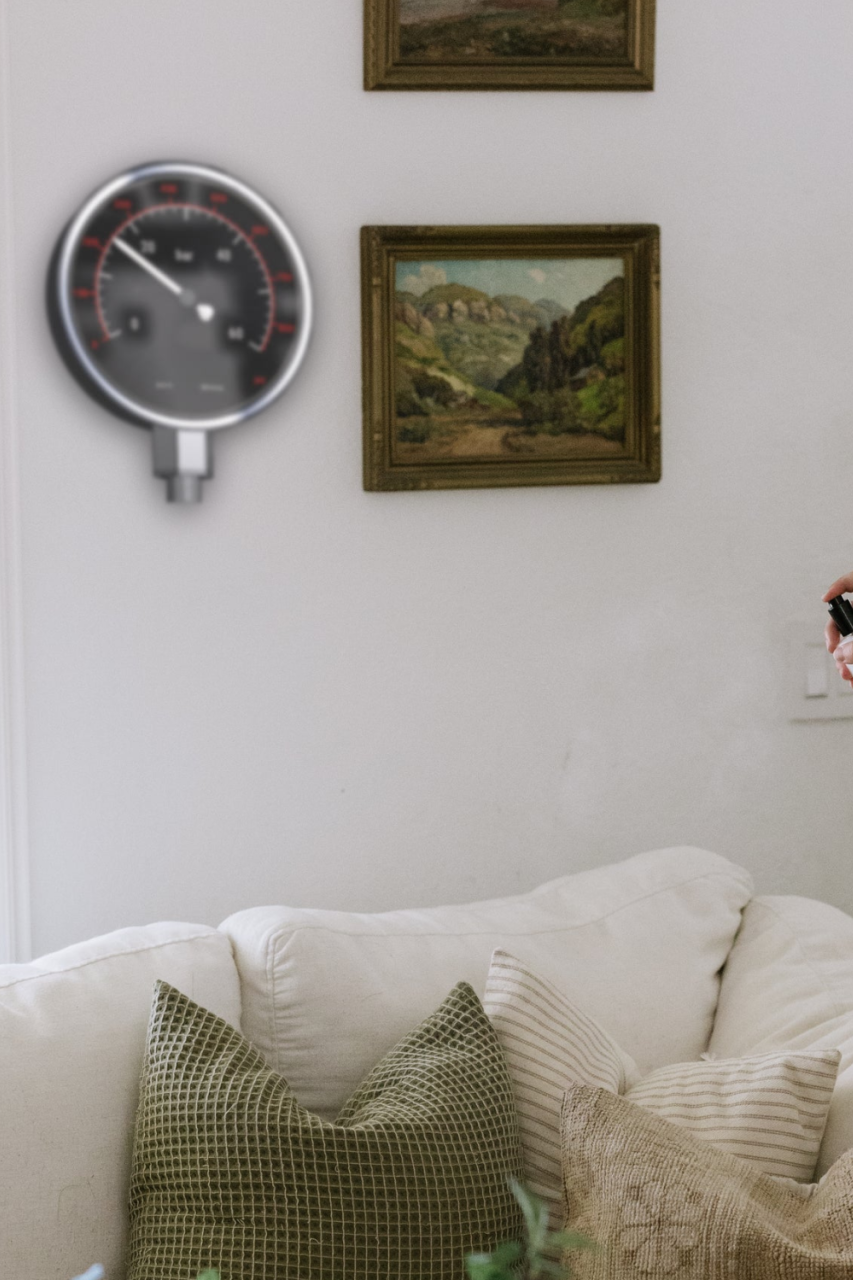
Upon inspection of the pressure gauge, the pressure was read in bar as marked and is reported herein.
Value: 16 bar
